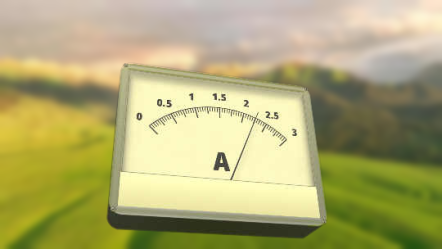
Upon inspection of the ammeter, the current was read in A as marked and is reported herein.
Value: 2.25 A
